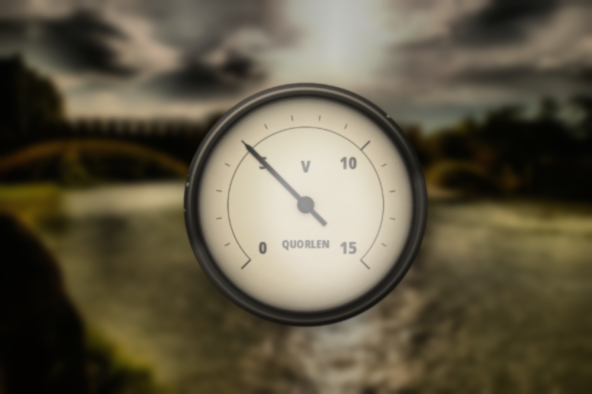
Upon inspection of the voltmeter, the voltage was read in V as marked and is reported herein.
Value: 5 V
